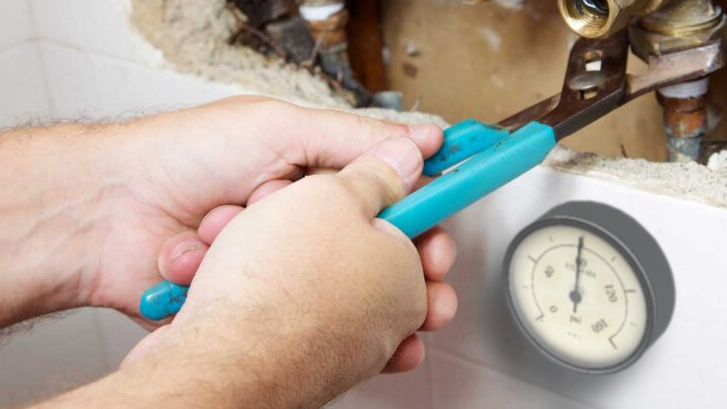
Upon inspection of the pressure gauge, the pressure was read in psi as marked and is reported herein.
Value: 80 psi
